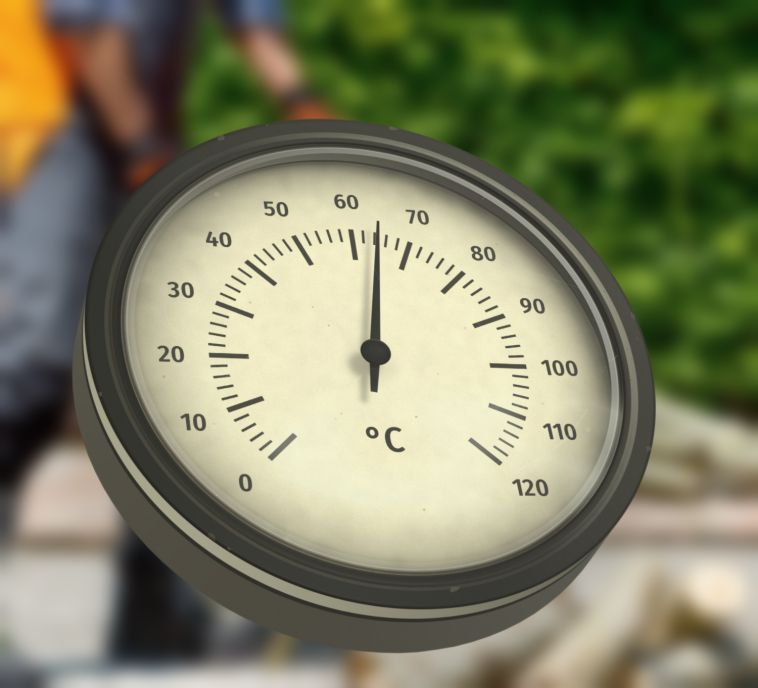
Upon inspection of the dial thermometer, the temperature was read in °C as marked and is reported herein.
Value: 64 °C
